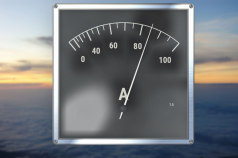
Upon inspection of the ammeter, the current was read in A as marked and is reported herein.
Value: 85 A
